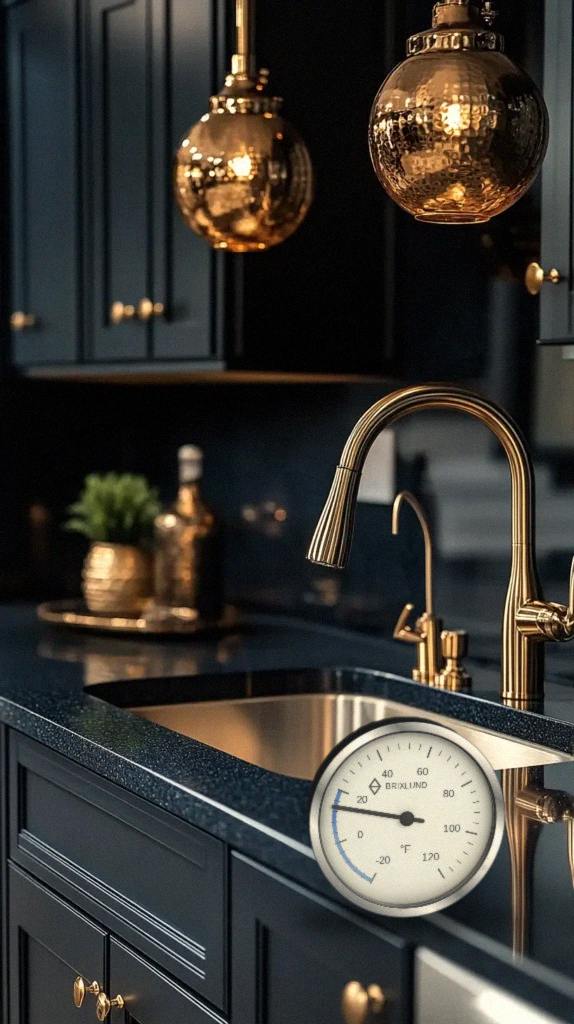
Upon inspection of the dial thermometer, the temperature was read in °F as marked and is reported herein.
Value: 14 °F
